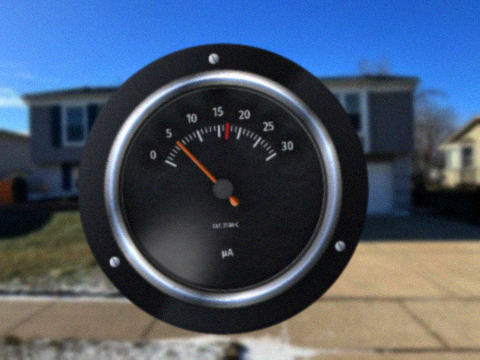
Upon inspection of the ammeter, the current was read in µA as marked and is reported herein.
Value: 5 µA
